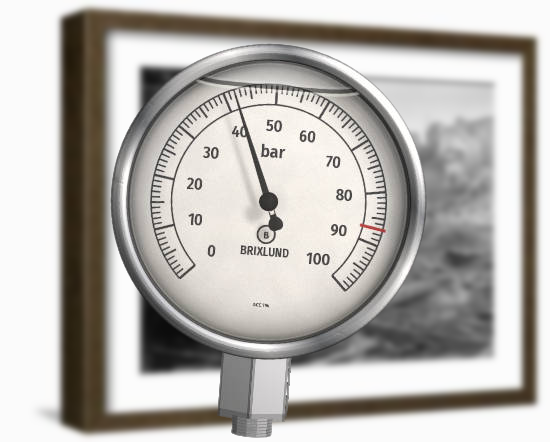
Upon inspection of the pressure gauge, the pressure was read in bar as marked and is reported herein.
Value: 42 bar
